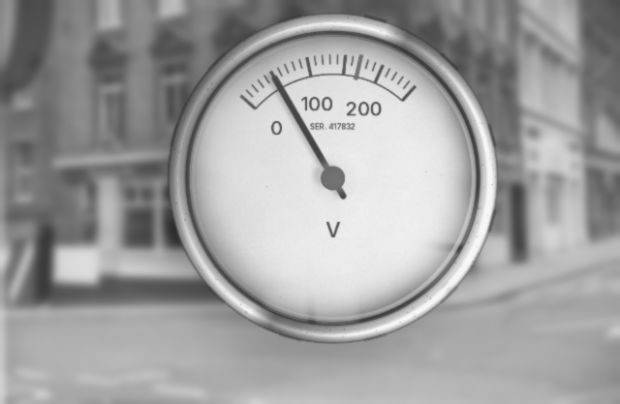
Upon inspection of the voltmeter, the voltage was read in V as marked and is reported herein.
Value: 50 V
